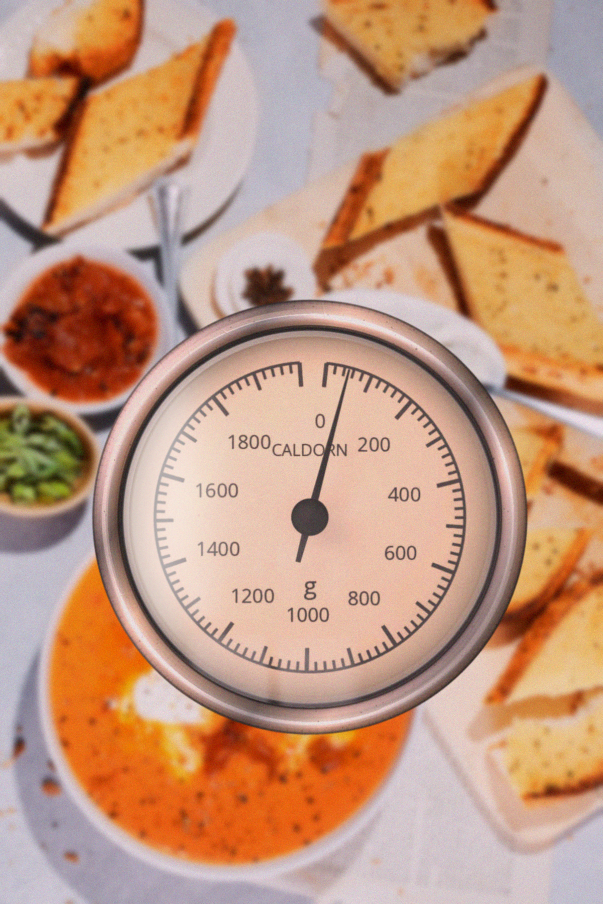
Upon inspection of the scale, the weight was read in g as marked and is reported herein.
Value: 50 g
